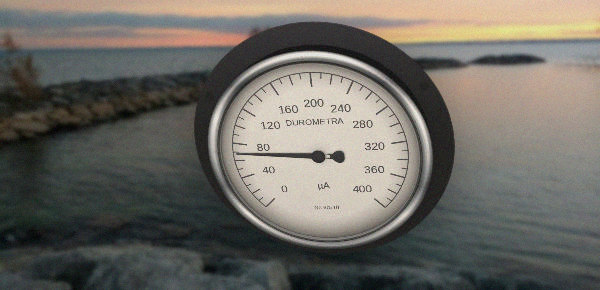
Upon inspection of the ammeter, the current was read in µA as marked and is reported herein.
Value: 70 µA
